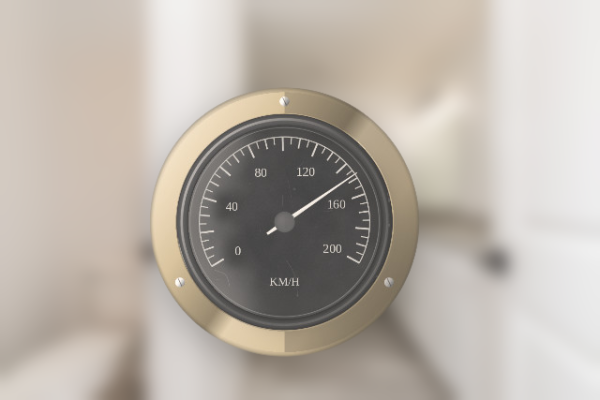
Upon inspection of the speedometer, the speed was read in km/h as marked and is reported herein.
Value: 147.5 km/h
